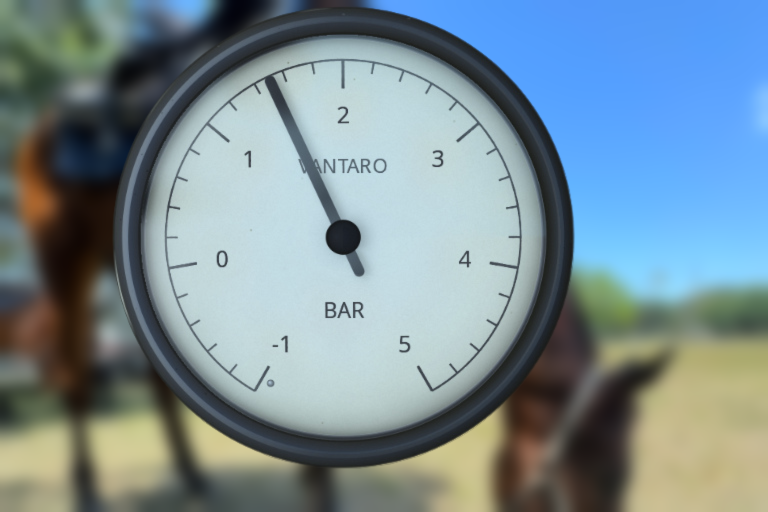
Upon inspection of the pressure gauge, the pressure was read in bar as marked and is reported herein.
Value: 1.5 bar
